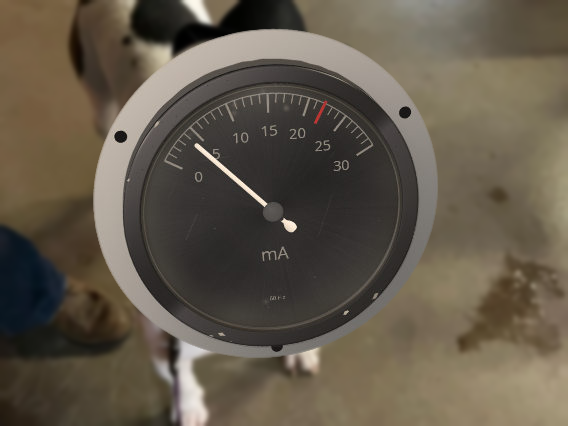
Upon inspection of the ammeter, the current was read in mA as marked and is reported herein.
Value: 4 mA
